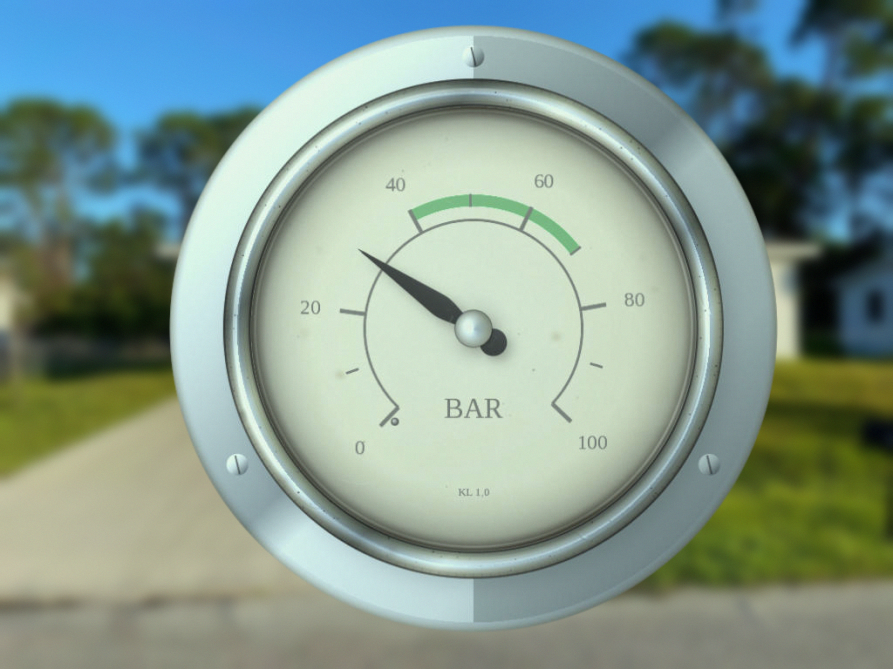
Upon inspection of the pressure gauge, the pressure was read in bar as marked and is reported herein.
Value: 30 bar
